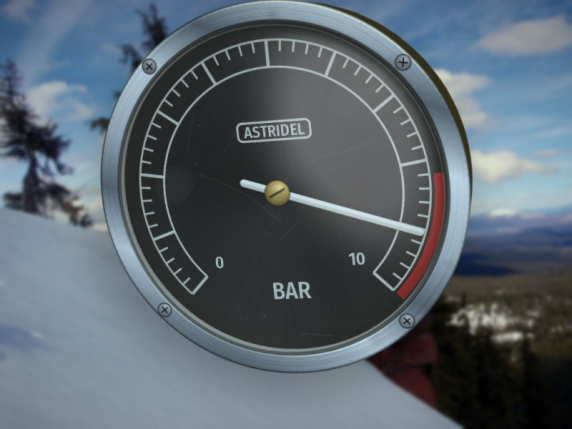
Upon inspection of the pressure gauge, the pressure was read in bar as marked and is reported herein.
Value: 9 bar
